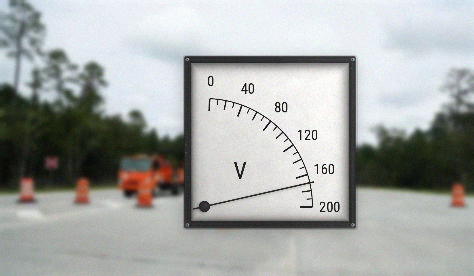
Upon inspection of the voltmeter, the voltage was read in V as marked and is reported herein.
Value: 170 V
